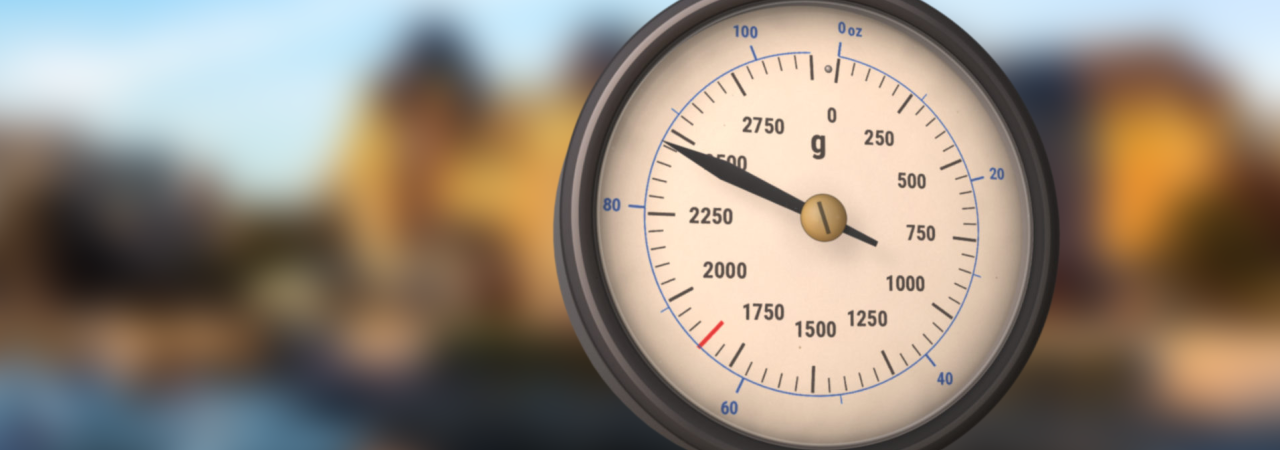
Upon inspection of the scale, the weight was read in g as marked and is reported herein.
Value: 2450 g
